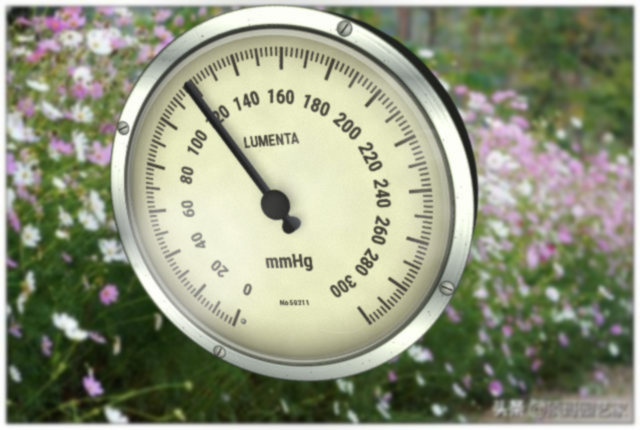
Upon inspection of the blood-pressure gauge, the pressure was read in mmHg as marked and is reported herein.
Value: 120 mmHg
